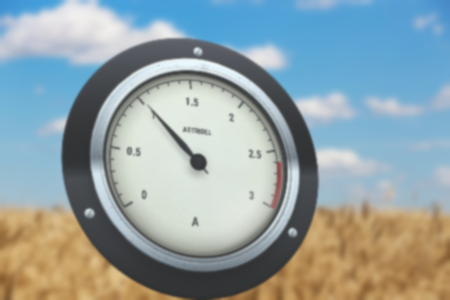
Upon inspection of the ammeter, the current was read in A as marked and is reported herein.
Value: 1 A
